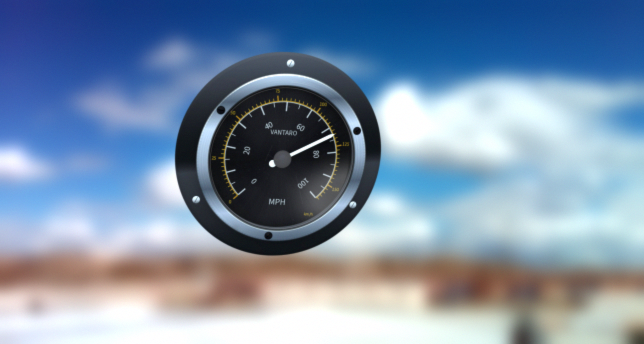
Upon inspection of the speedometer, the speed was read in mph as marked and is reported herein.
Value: 72.5 mph
